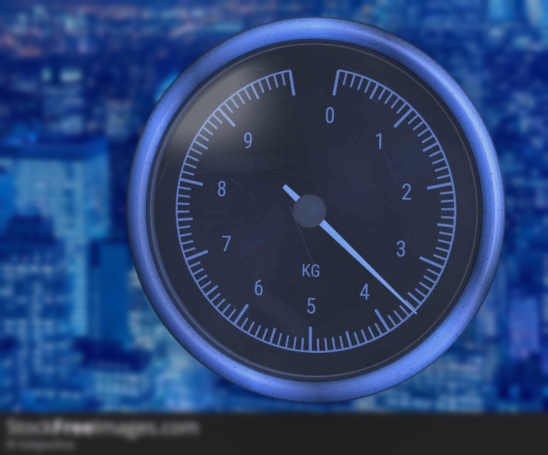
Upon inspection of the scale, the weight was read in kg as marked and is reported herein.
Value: 3.6 kg
